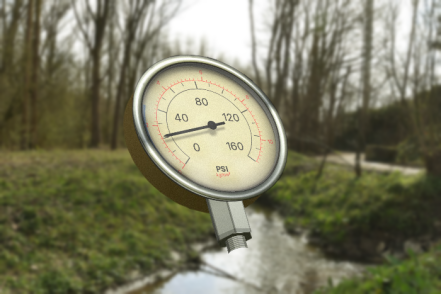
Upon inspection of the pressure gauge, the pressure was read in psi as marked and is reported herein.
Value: 20 psi
